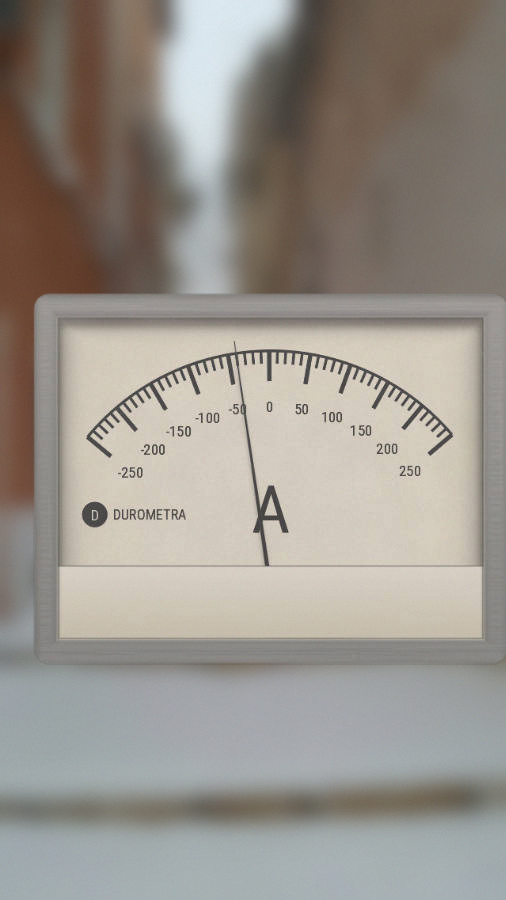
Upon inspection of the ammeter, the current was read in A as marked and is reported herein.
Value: -40 A
